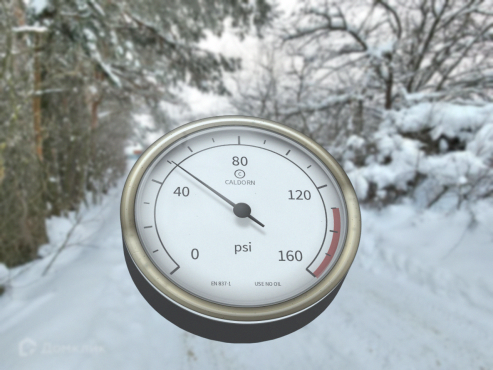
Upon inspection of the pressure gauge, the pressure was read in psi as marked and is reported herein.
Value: 50 psi
